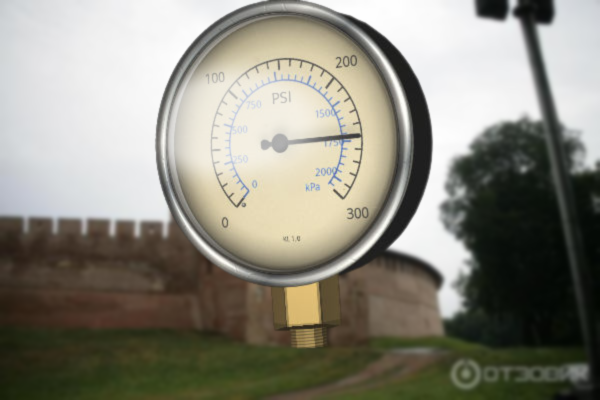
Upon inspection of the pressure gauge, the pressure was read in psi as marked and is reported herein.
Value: 250 psi
